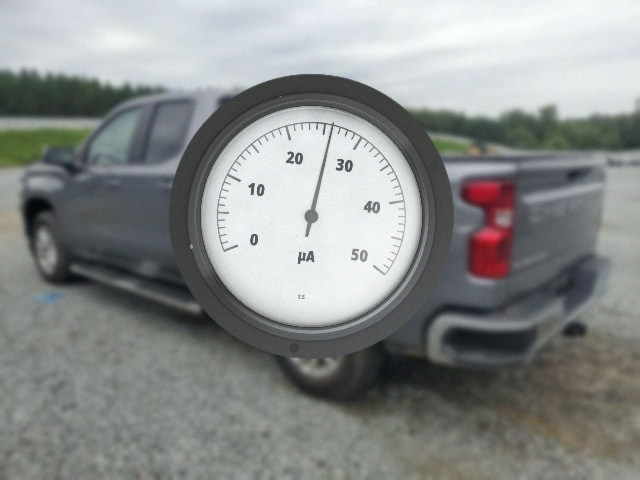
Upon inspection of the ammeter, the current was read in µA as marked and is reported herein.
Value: 26 µA
